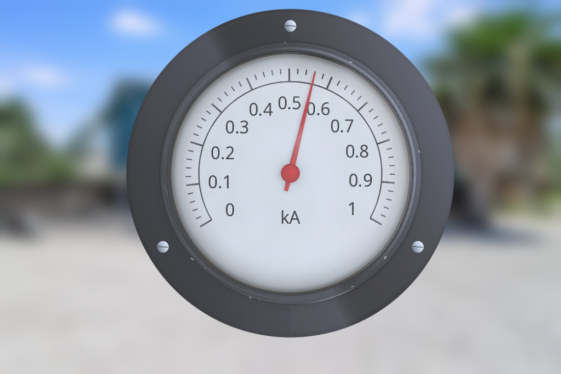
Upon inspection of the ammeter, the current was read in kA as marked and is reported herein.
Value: 0.56 kA
